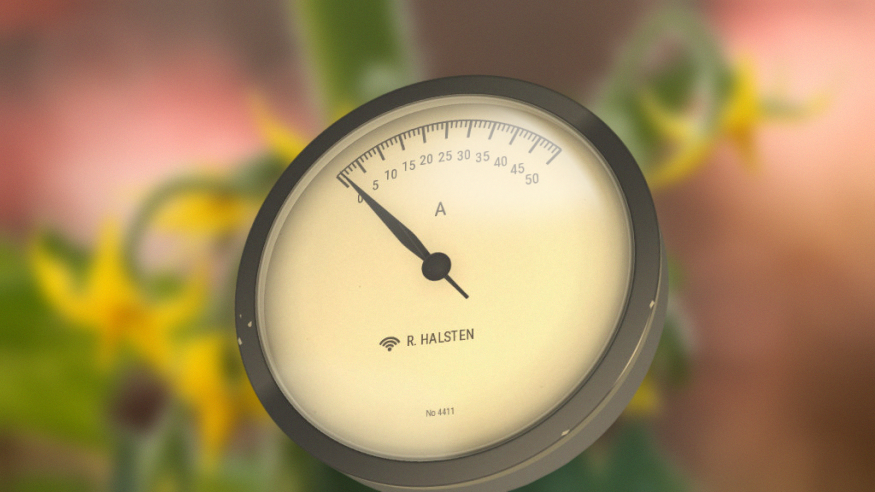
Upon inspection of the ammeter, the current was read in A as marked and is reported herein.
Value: 1 A
